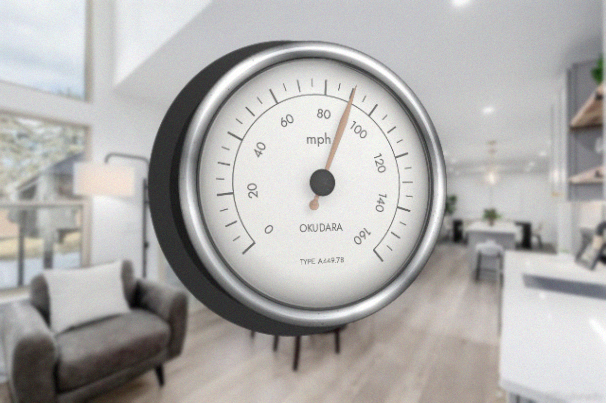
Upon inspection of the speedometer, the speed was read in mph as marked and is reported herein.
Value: 90 mph
